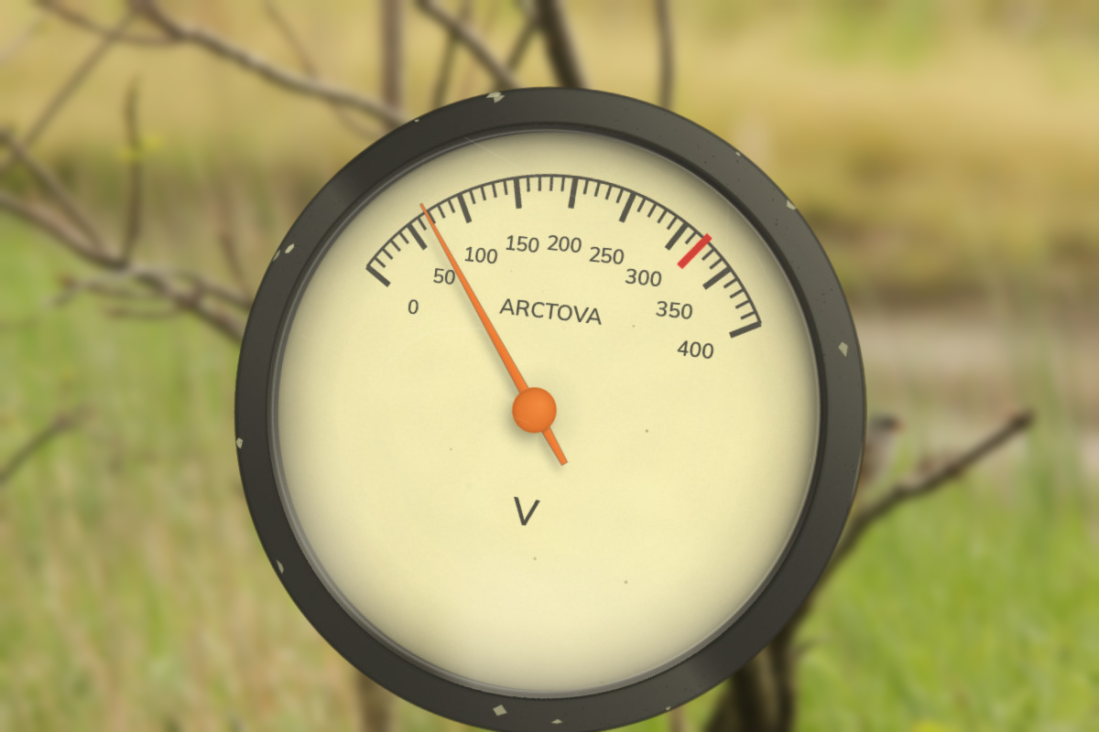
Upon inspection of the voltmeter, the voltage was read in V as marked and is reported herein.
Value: 70 V
